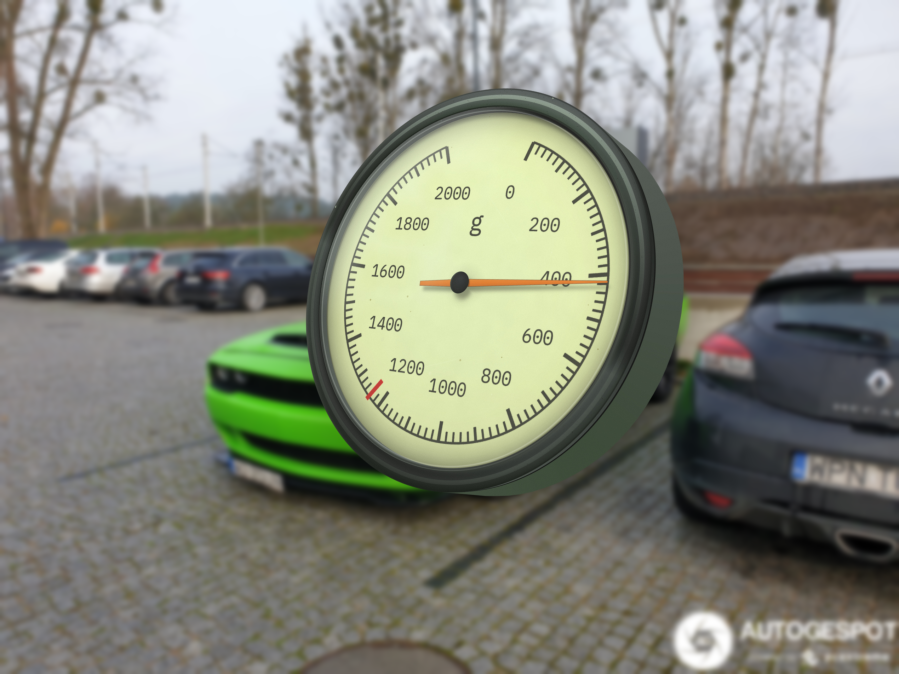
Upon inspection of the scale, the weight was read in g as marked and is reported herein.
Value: 420 g
